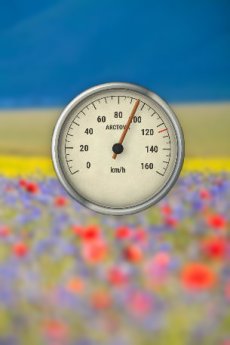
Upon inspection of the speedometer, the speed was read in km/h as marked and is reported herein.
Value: 95 km/h
